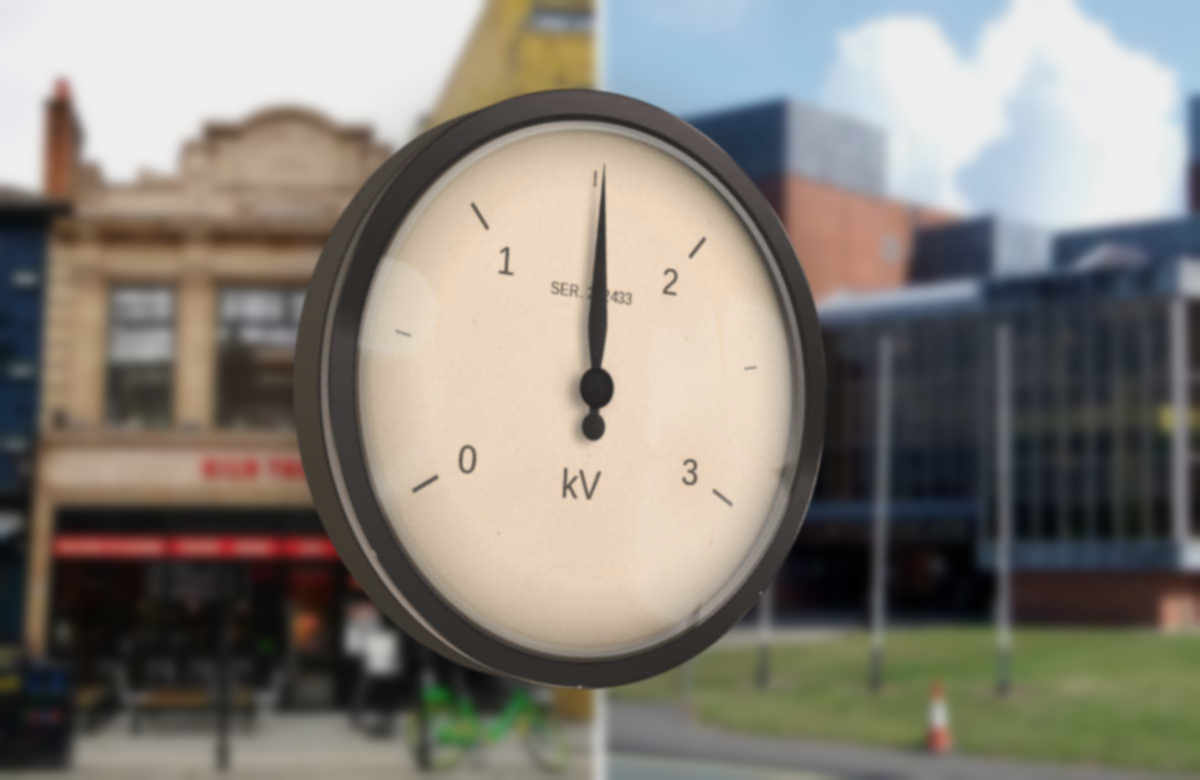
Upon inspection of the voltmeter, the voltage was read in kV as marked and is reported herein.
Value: 1.5 kV
